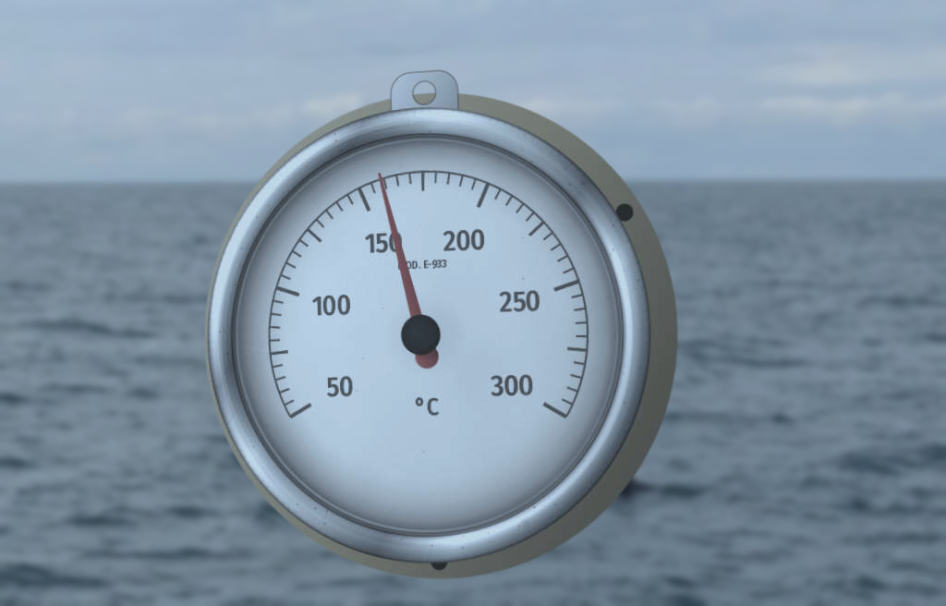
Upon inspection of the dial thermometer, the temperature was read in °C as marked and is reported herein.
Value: 160 °C
